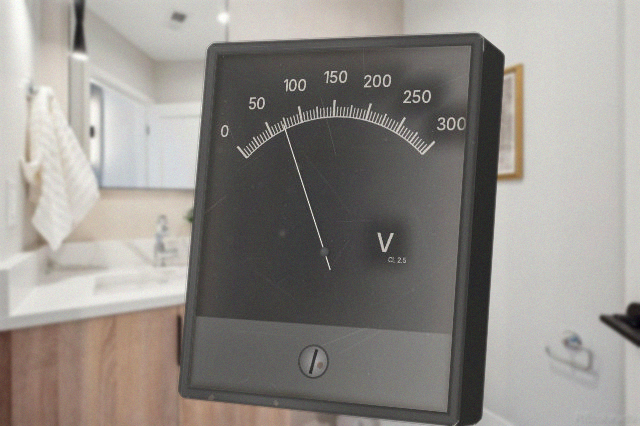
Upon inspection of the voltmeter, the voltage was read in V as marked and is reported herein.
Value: 75 V
